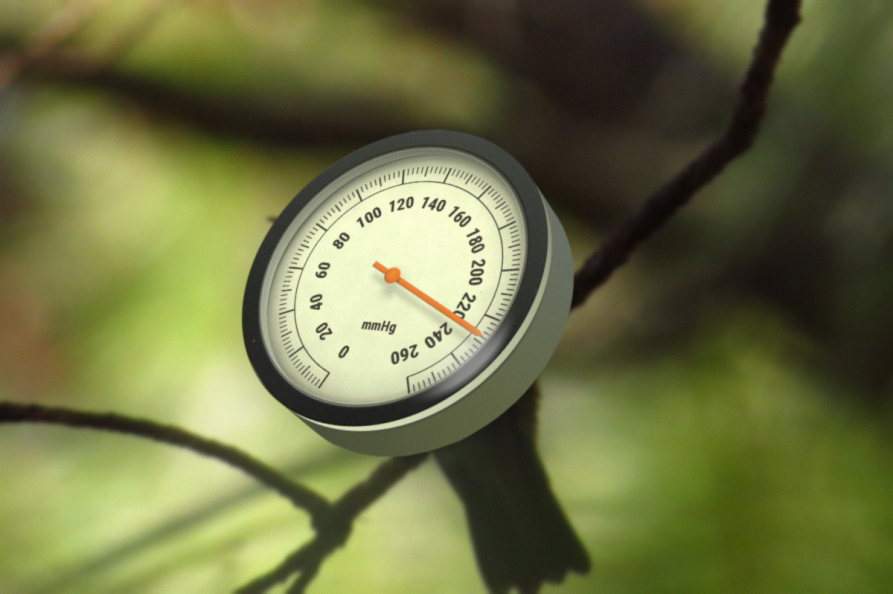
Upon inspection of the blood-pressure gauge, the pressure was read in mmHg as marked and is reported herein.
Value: 228 mmHg
